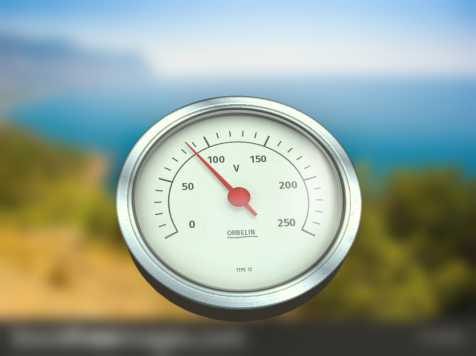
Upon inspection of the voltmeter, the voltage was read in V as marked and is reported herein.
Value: 85 V
